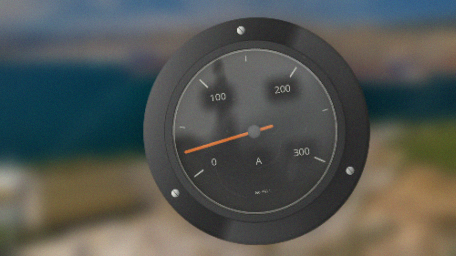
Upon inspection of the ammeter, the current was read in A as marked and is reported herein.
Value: 25 A
